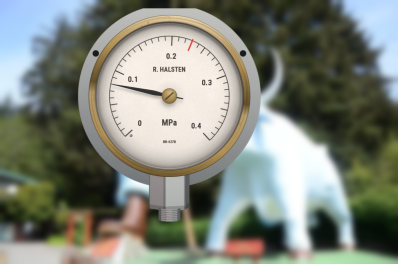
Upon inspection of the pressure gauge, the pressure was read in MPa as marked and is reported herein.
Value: 0.08 MPa
